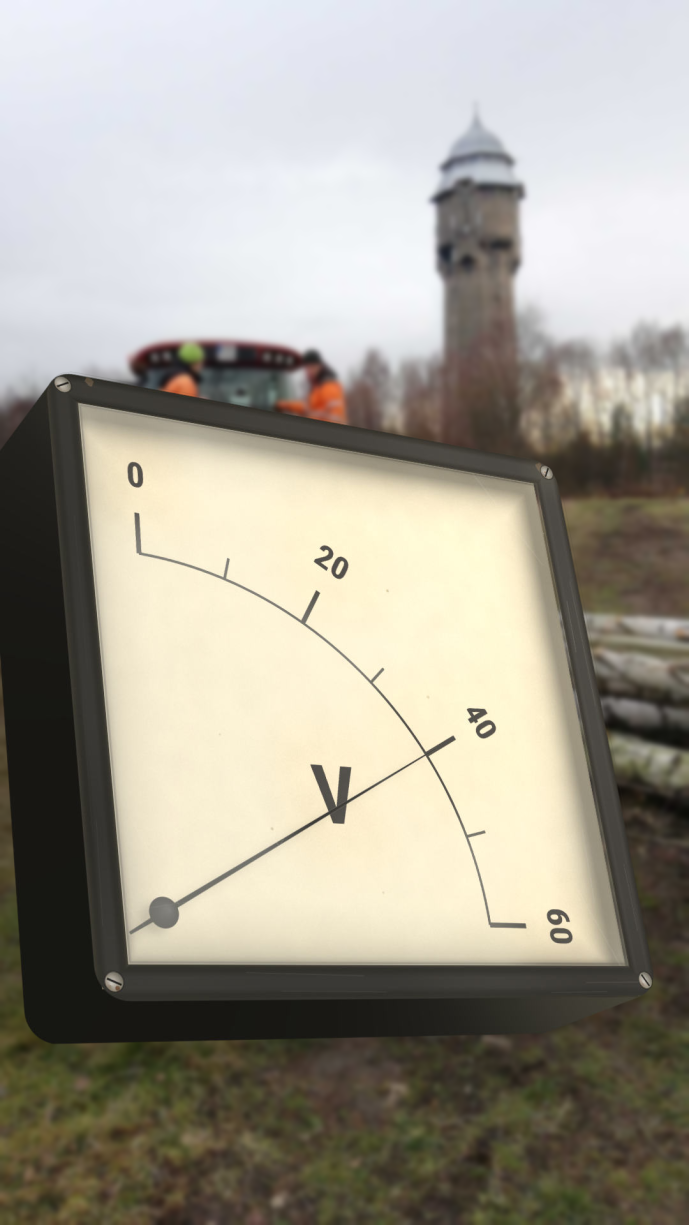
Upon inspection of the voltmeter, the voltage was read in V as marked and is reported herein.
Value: 40 V
